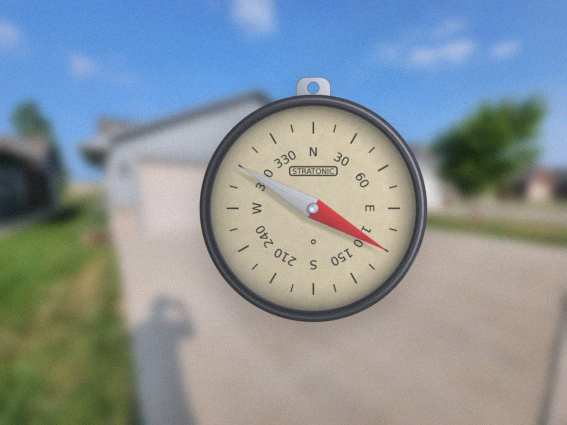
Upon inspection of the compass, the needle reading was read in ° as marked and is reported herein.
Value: 120 °
